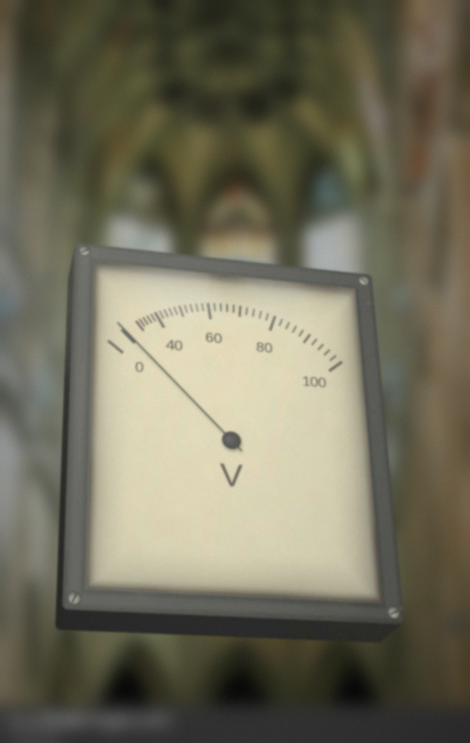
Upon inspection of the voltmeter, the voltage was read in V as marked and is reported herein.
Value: 20 V
